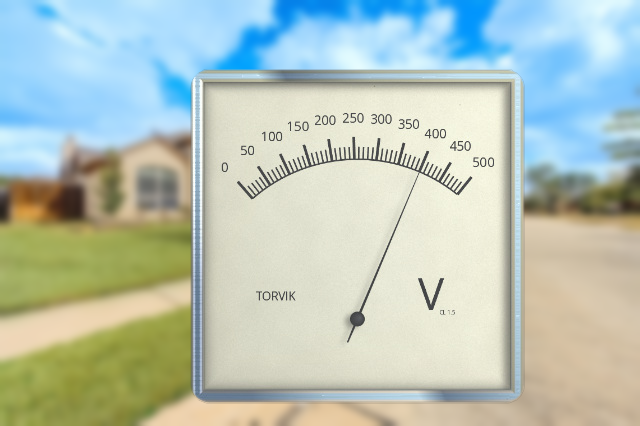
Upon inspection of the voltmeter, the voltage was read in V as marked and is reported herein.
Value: 400 V
